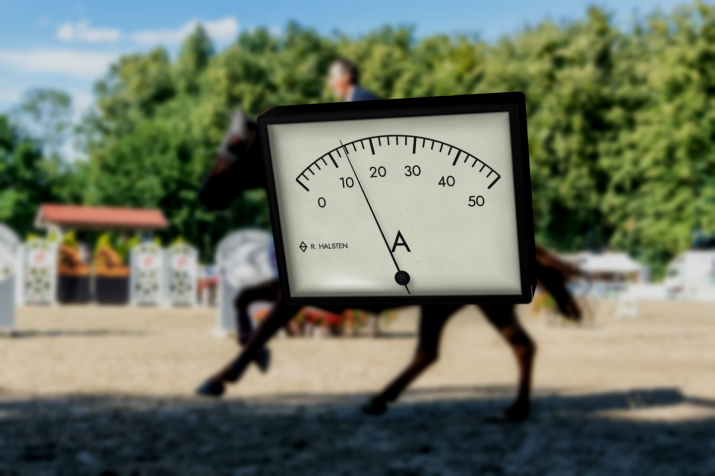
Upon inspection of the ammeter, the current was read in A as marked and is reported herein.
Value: 14 A
